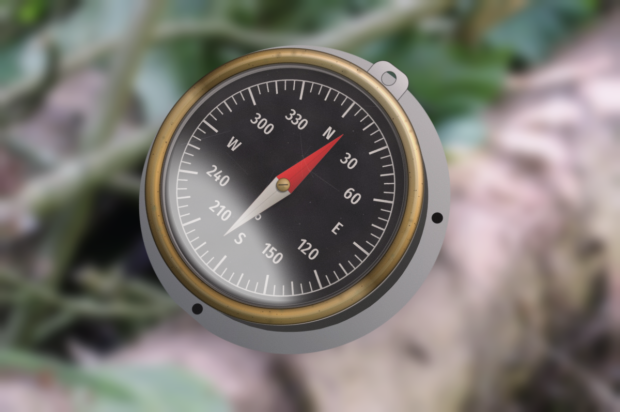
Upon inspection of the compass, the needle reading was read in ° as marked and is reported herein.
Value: 10 °
